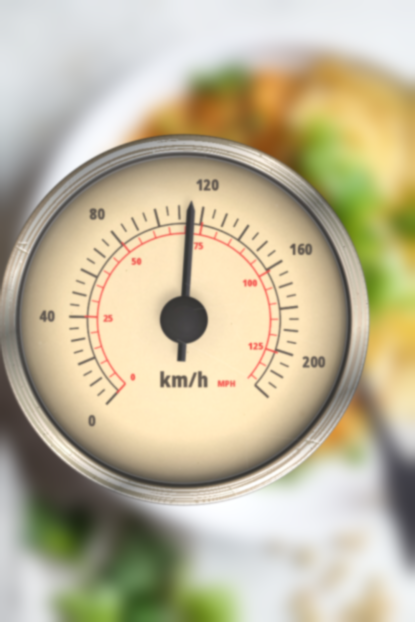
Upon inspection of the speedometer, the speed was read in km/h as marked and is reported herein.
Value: 115 km/h
